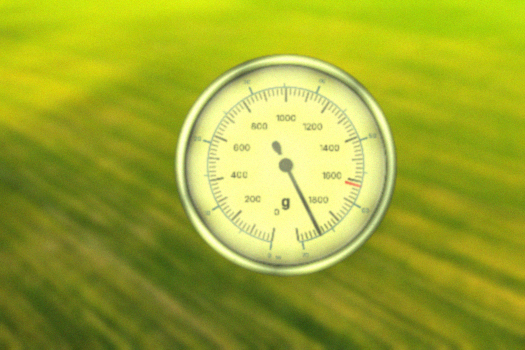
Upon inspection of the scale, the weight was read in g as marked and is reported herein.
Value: 1900 g
